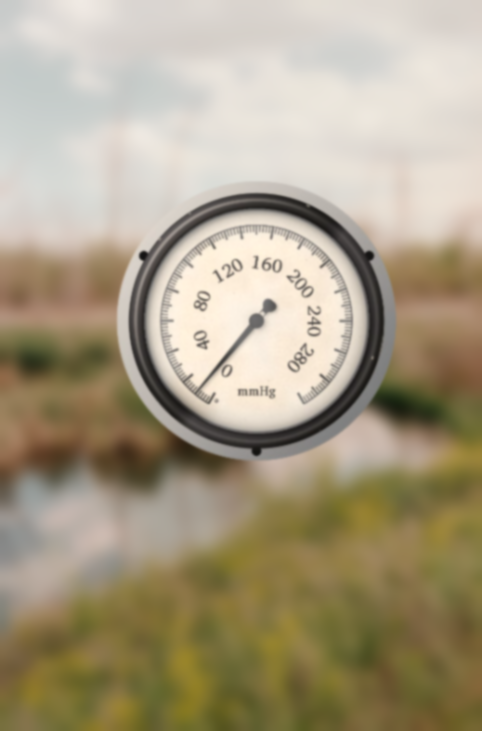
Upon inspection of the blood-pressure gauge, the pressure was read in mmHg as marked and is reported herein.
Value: 10 mmHg
